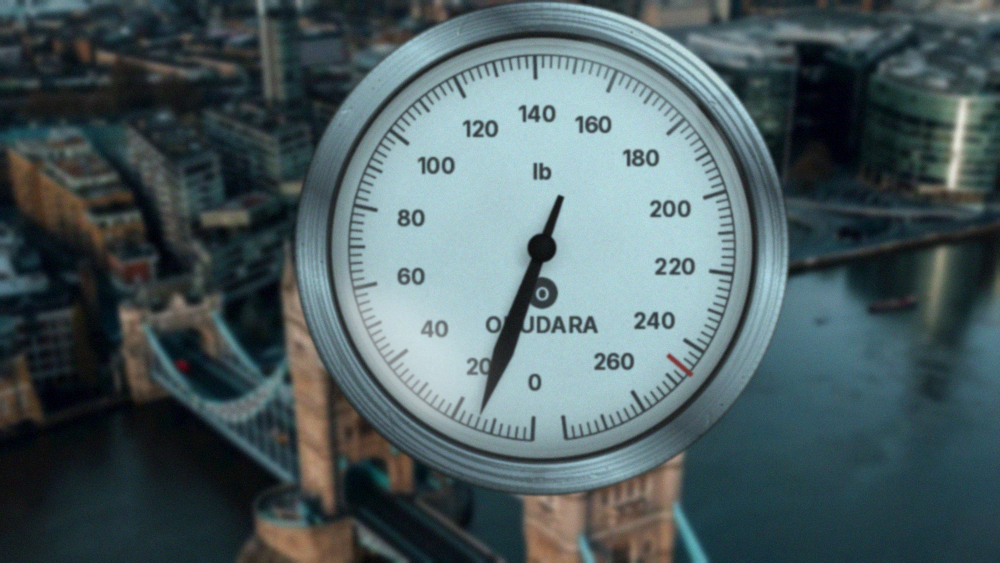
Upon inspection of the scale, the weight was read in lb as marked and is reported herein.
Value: 14 lb
